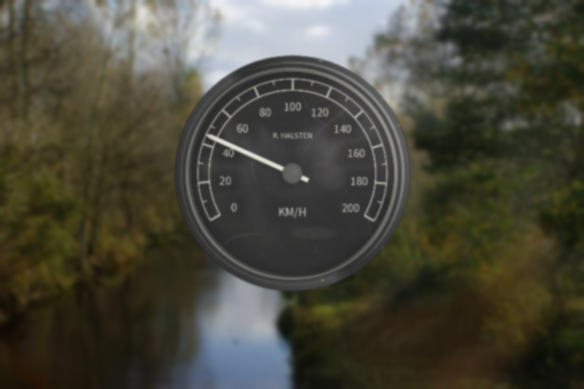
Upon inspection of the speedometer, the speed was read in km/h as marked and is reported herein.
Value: 45 km/h
